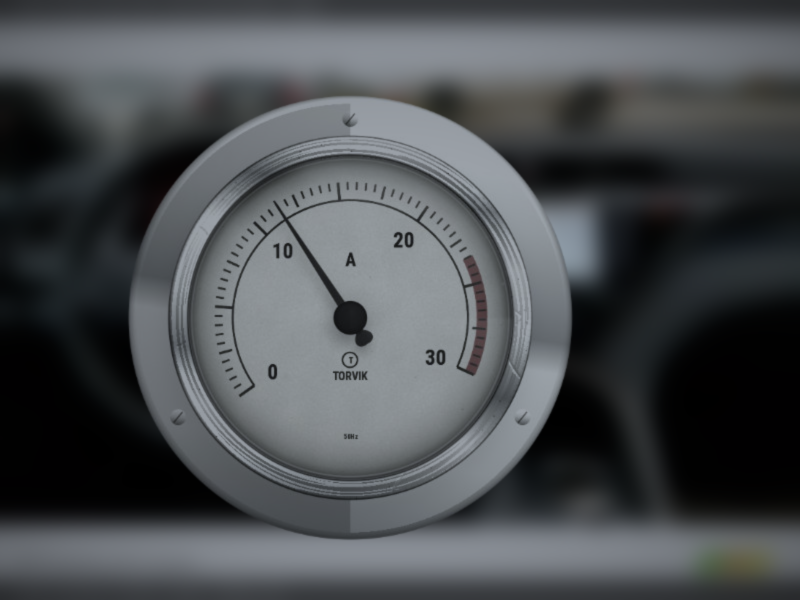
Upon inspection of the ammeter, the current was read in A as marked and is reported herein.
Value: 11.5 A
